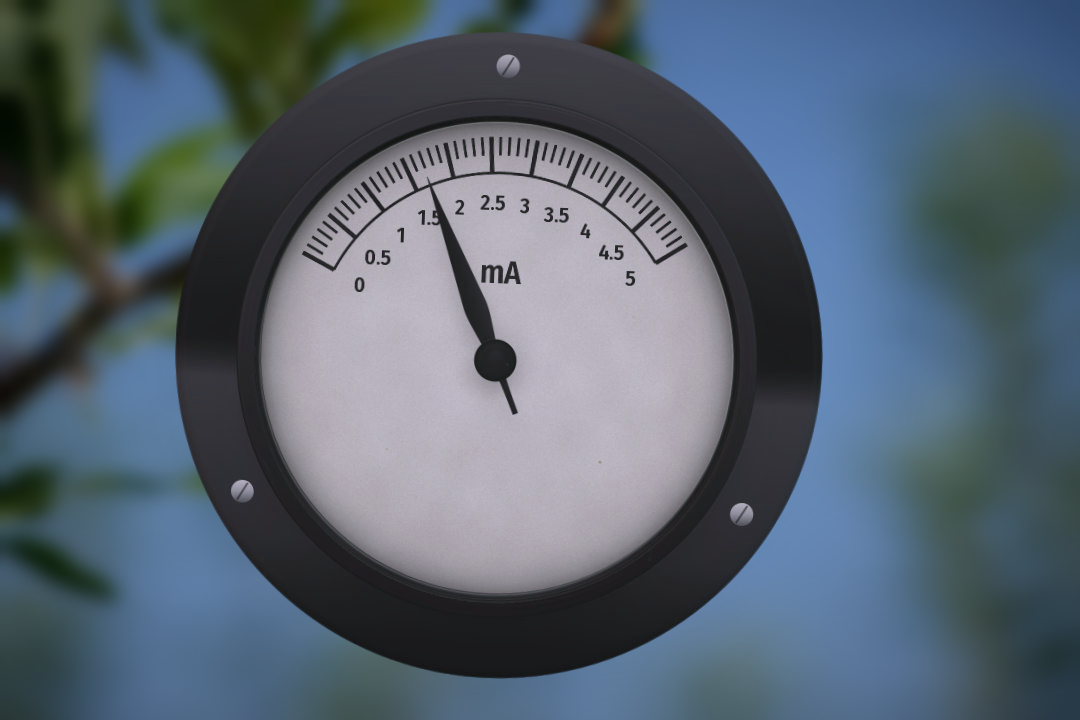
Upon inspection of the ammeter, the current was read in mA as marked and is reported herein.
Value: 1.7 mA
